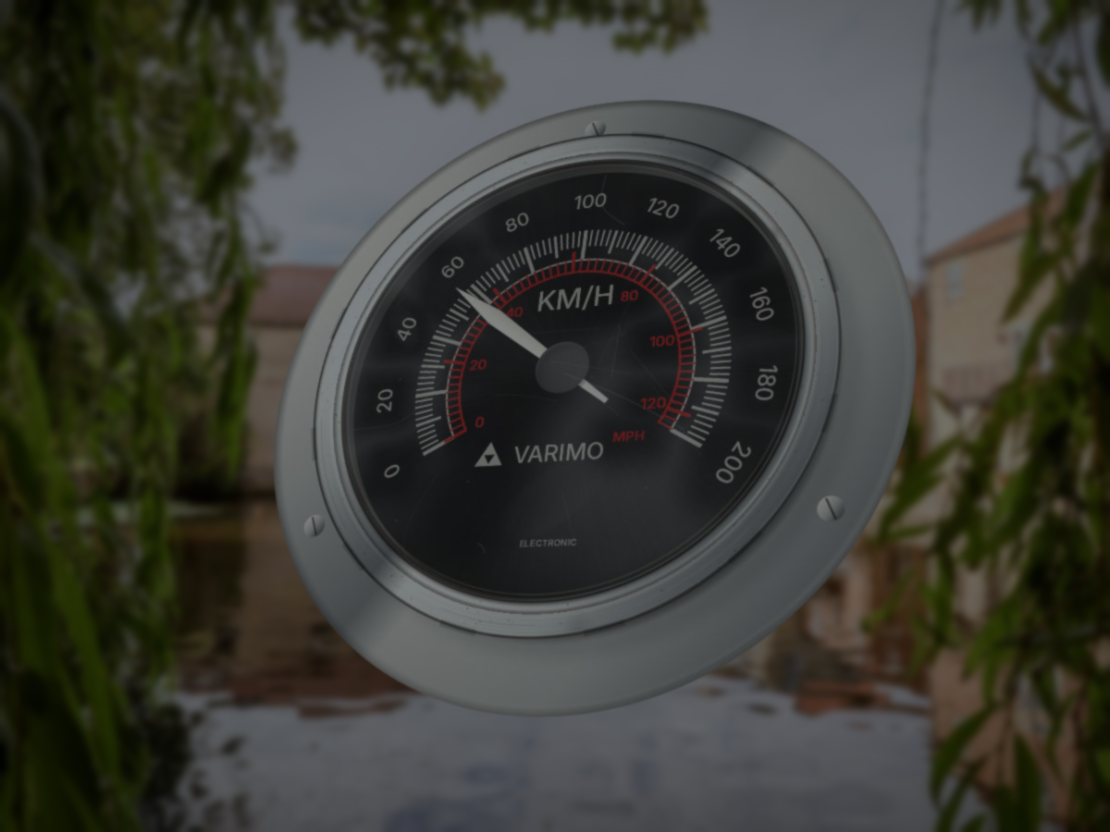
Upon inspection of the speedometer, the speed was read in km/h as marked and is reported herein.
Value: 56 km/h
